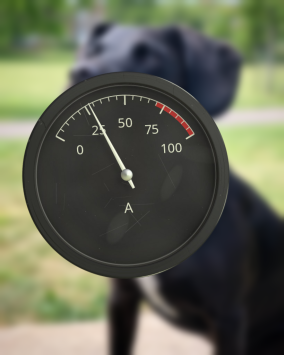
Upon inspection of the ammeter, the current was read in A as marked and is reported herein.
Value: 27.5 A
